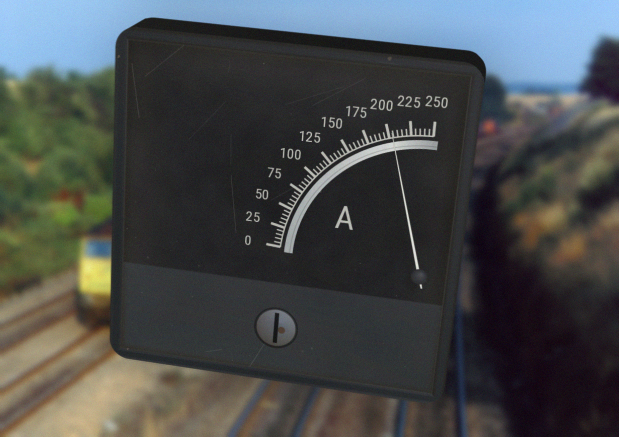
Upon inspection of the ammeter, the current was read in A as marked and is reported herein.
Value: 205 A
